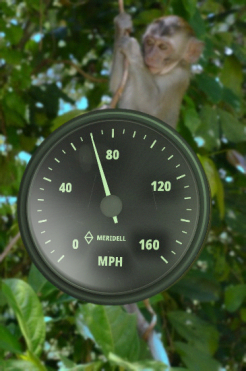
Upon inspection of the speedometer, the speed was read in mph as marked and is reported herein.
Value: 70 mph
